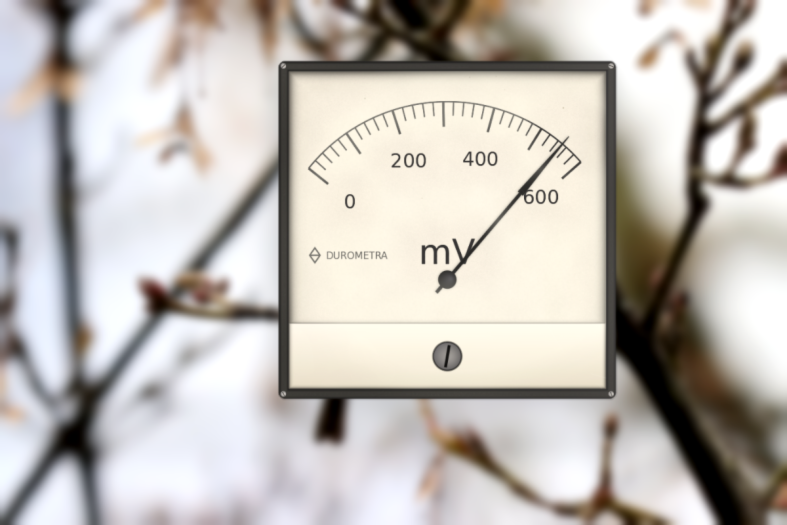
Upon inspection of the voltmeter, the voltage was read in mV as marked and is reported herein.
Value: 550 mV
